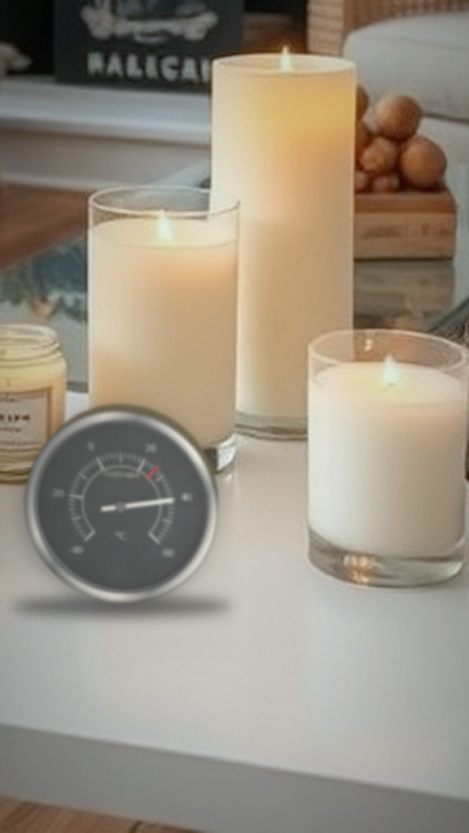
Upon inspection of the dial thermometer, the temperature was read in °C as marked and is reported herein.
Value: 40 °C
